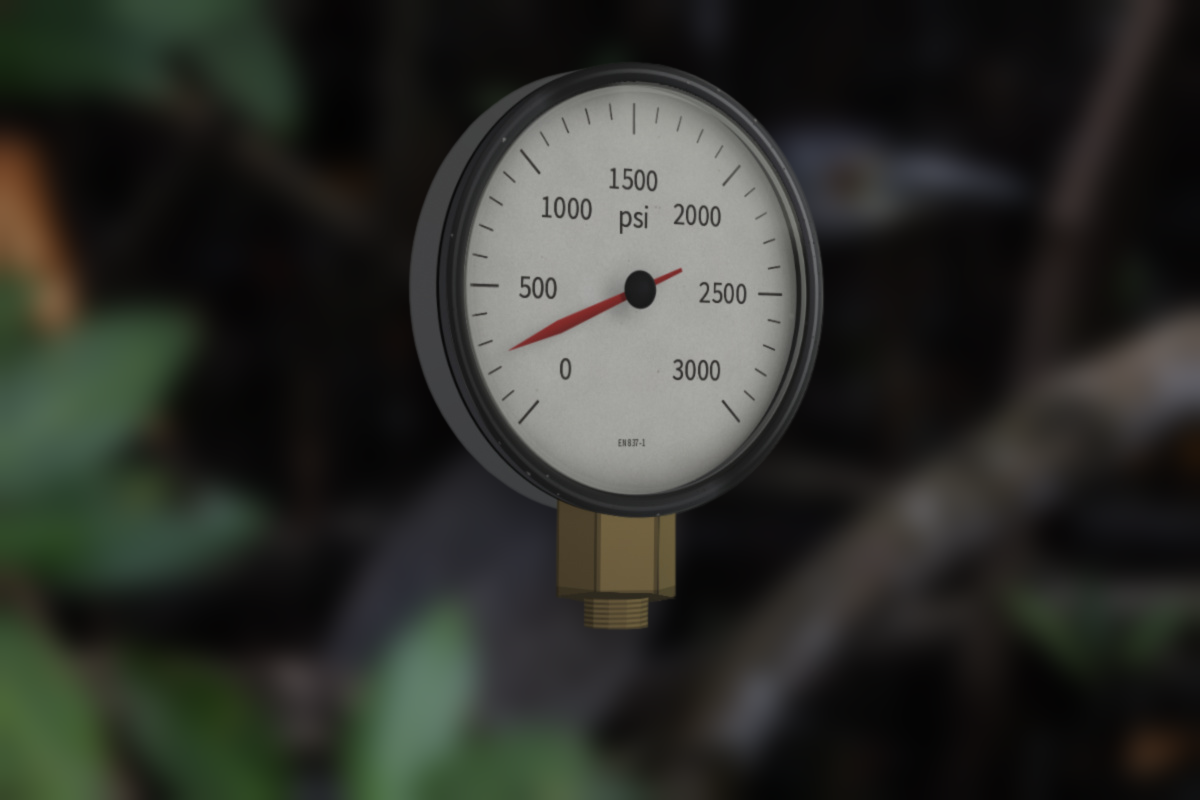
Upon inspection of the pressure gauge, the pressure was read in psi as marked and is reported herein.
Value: 250 psi
